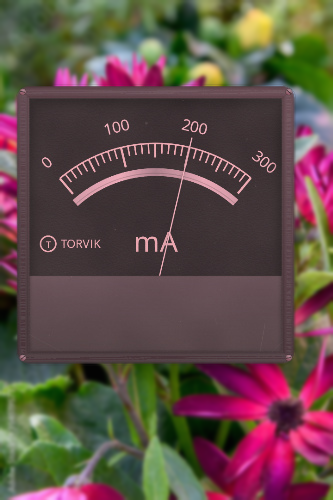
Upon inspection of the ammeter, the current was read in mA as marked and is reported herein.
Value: 200 mA
